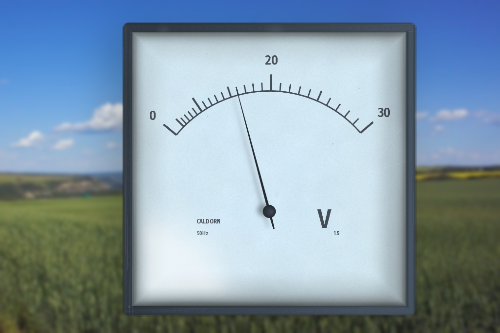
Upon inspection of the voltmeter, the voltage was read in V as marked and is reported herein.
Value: 16 V
